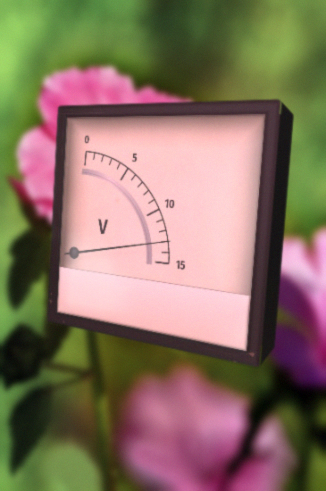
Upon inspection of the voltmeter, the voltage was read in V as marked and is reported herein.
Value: 13 V
